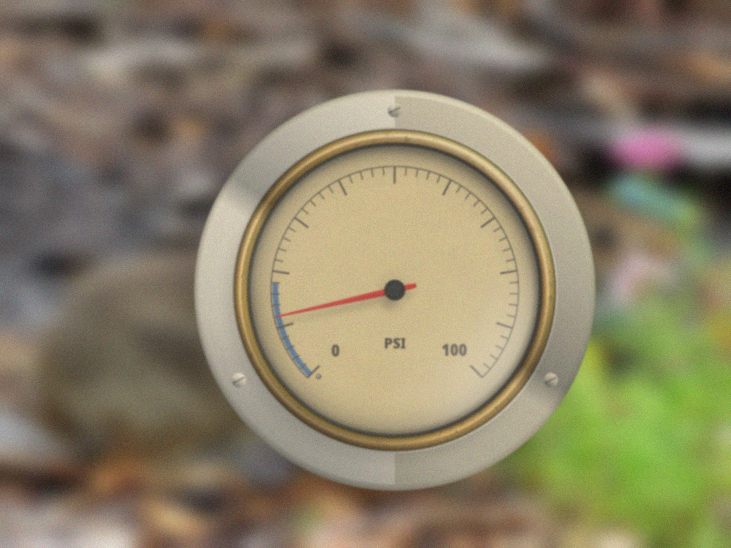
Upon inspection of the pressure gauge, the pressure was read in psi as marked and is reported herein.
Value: 12 psi
